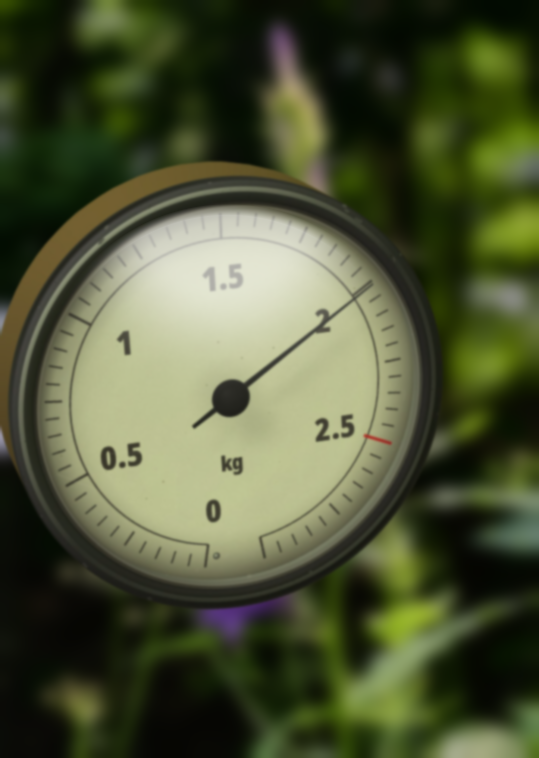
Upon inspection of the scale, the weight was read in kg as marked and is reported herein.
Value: 2 kg
